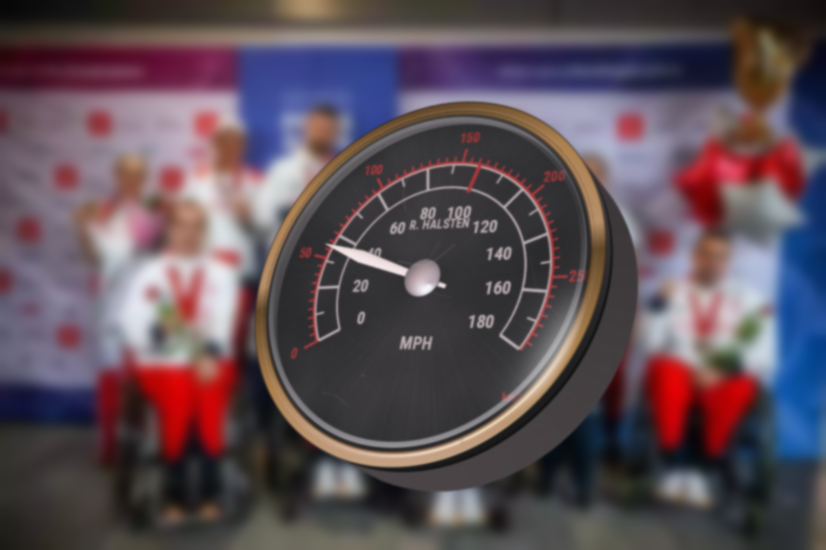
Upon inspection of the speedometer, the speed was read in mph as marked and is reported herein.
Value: 35 mph
